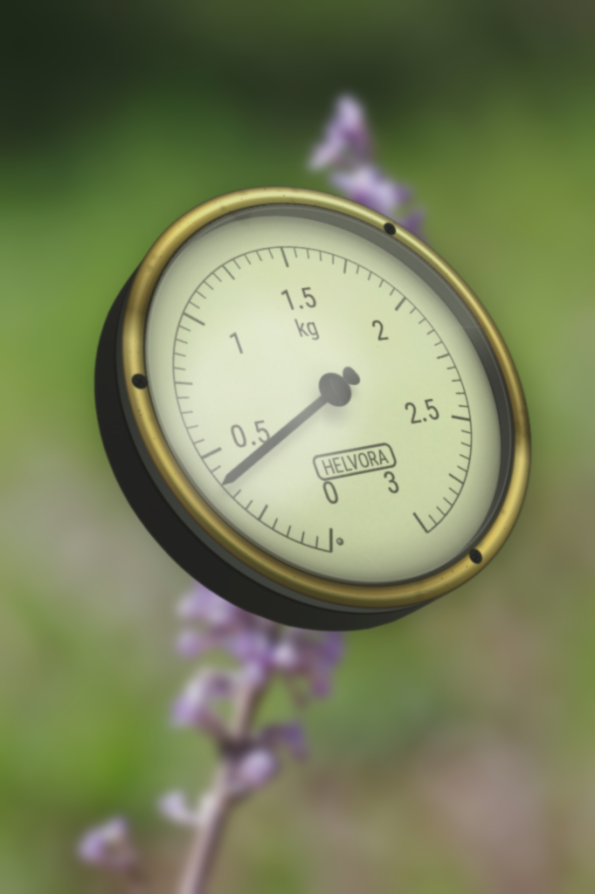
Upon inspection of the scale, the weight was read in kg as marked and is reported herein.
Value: 0.4 kg
